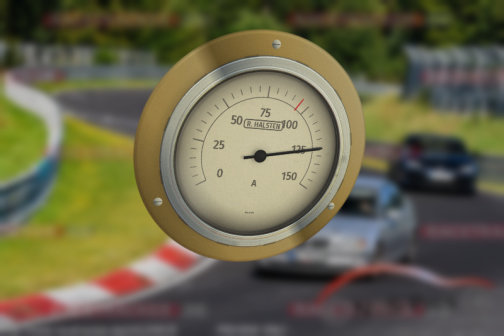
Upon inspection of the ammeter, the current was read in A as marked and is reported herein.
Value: 125 A
